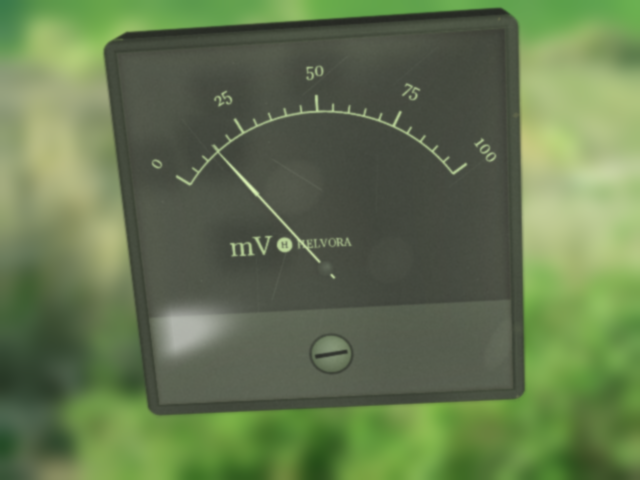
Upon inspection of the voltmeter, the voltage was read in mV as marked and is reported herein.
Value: 15 mV
